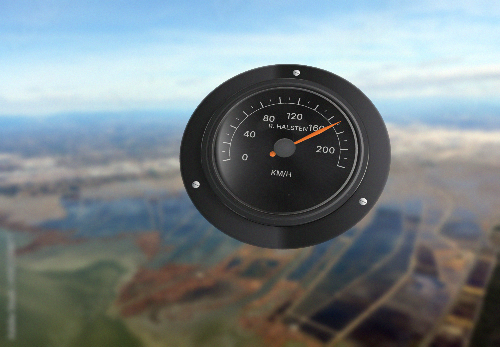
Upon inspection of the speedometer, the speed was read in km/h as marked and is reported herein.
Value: 170 km/h
